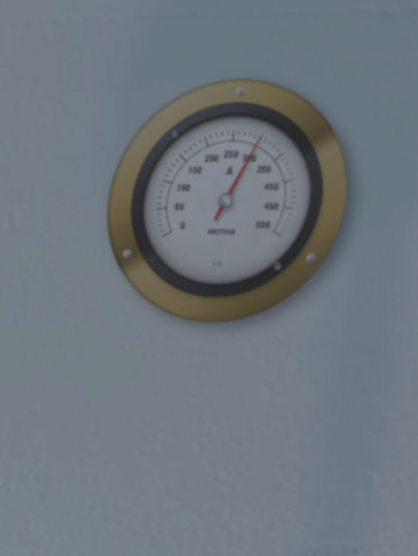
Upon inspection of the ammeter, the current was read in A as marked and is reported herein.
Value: 300 A
